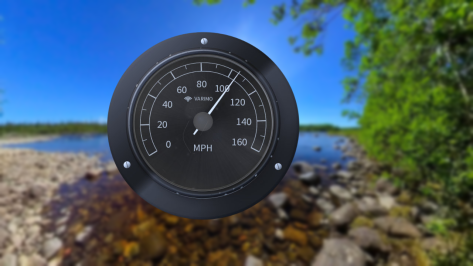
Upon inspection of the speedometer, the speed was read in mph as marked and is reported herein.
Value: 105 mph
